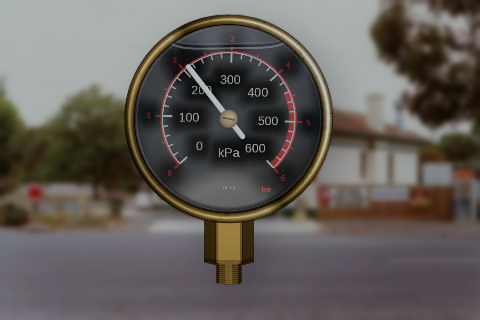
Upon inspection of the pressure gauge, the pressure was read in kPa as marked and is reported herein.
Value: 210 kPa
